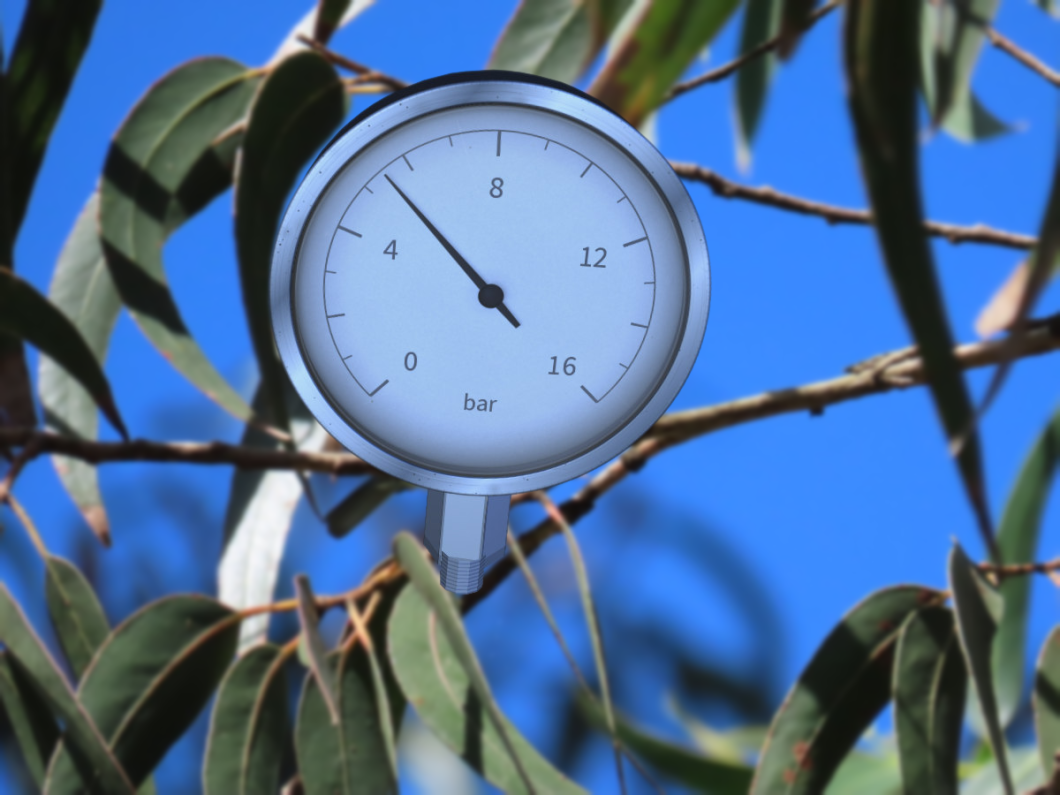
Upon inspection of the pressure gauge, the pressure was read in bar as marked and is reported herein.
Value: 5.5 bar
